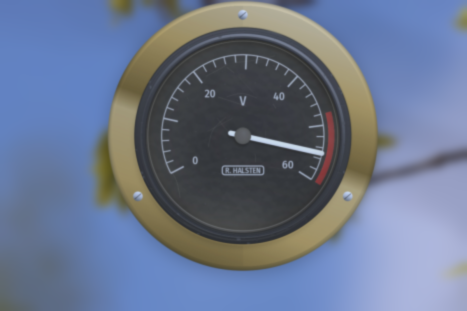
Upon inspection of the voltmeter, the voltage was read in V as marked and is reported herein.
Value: 55 V
